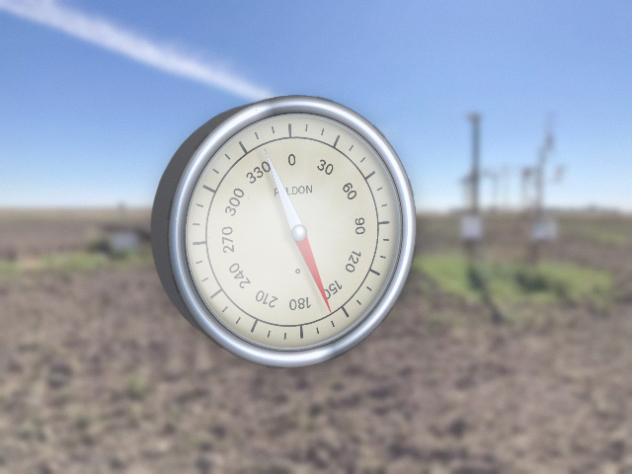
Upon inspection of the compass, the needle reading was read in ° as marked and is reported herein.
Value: 160 °
